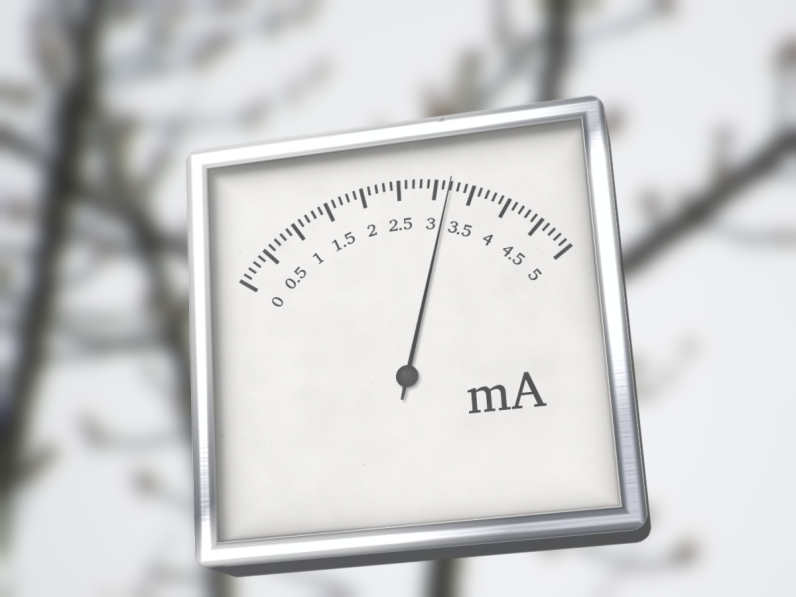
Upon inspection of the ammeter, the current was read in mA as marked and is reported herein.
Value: 3.2 mA
